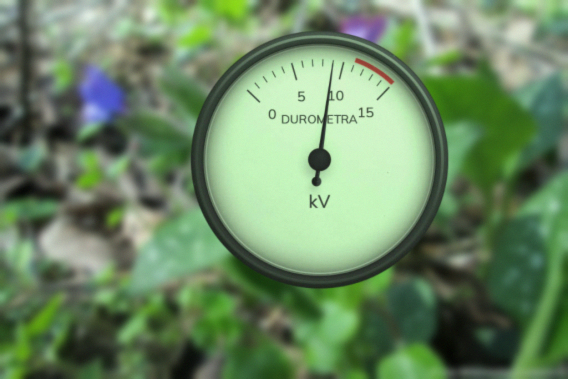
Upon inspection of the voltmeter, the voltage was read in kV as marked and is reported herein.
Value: 9 kV
